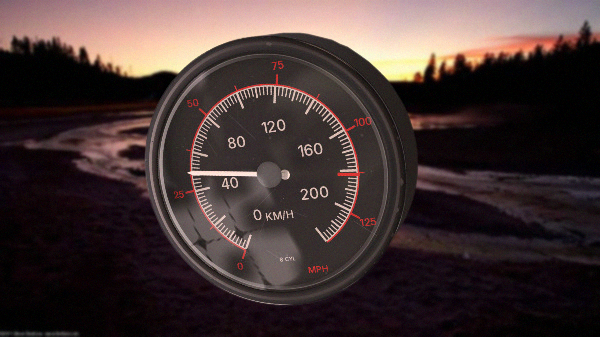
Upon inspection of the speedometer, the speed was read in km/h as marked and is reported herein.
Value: 50 km/h
